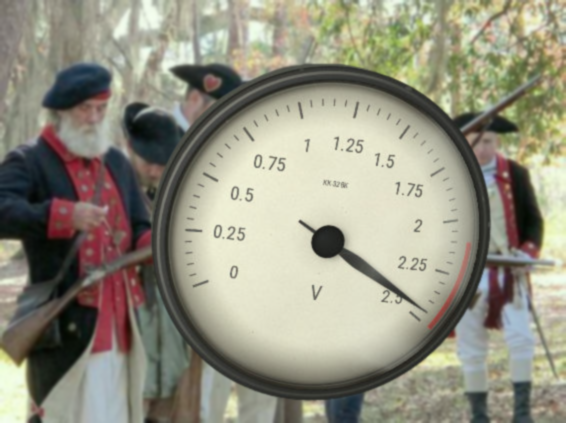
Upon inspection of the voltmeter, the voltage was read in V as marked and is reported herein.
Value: 2.45 V
